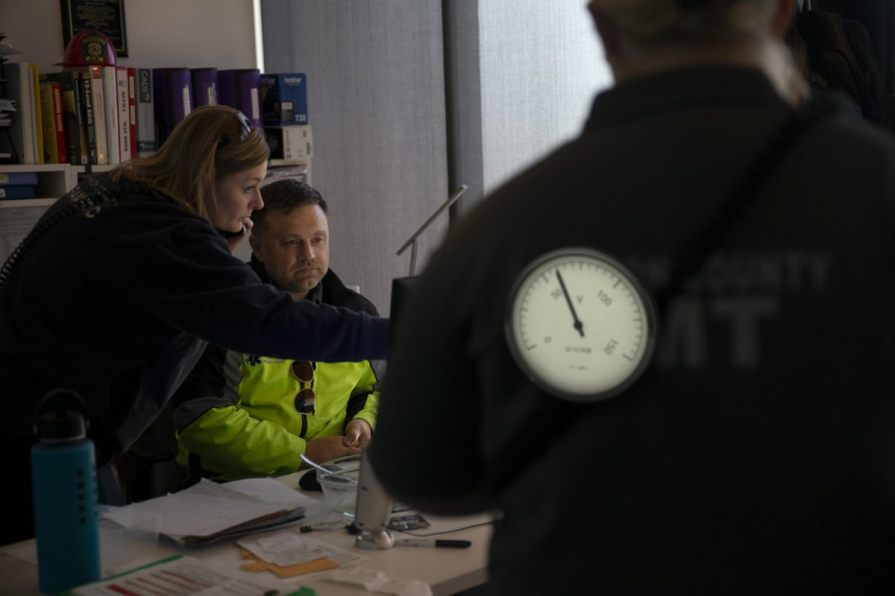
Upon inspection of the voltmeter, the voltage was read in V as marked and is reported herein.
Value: 60 V
